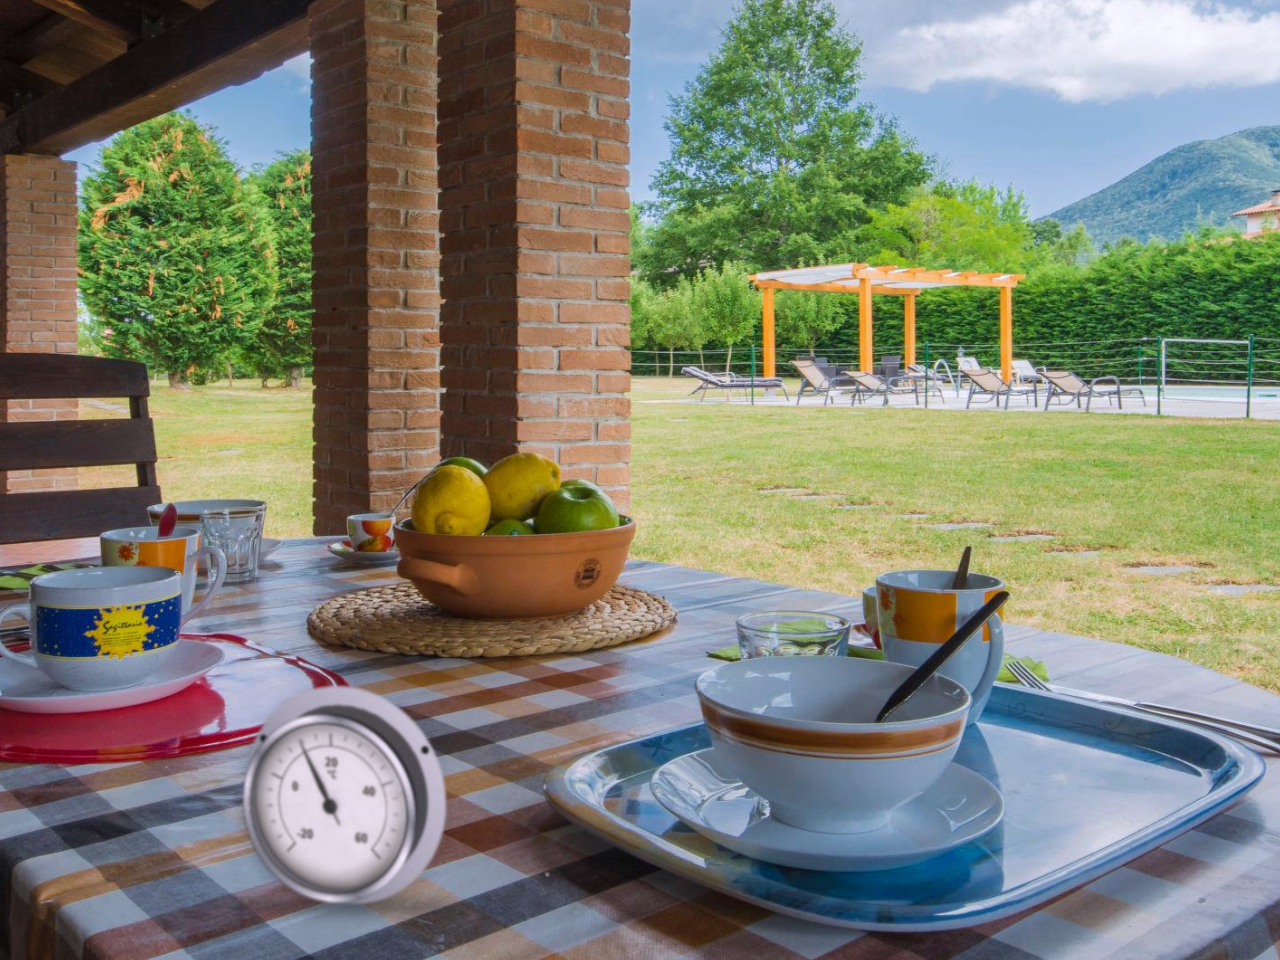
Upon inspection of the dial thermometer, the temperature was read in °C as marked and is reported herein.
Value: 12 °C
